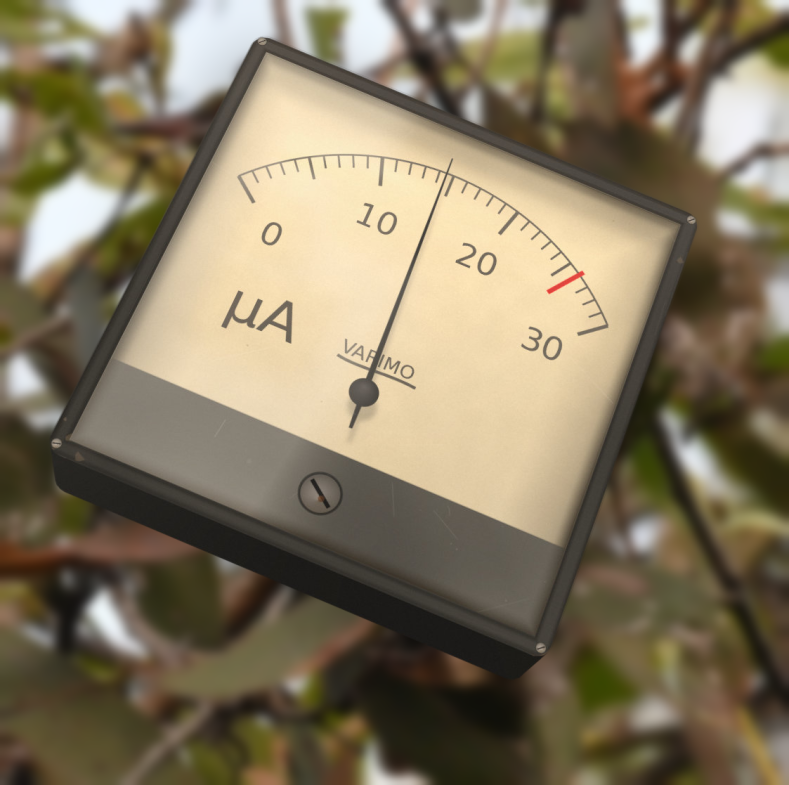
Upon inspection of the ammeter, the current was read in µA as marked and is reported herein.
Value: 14.5 µA
